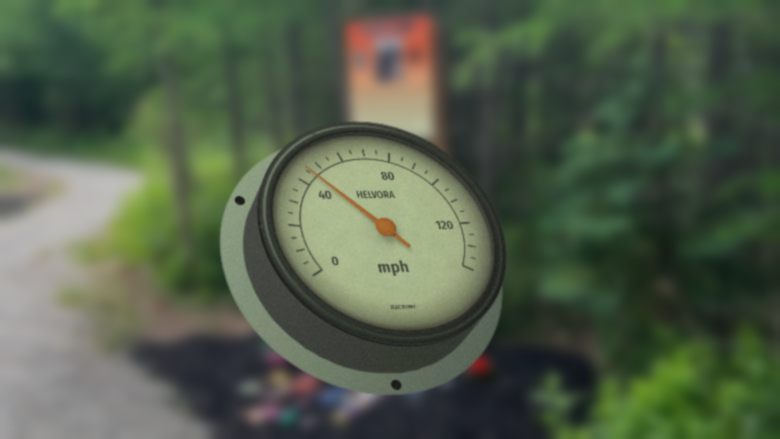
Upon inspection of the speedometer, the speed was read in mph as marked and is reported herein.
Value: 45 mph
